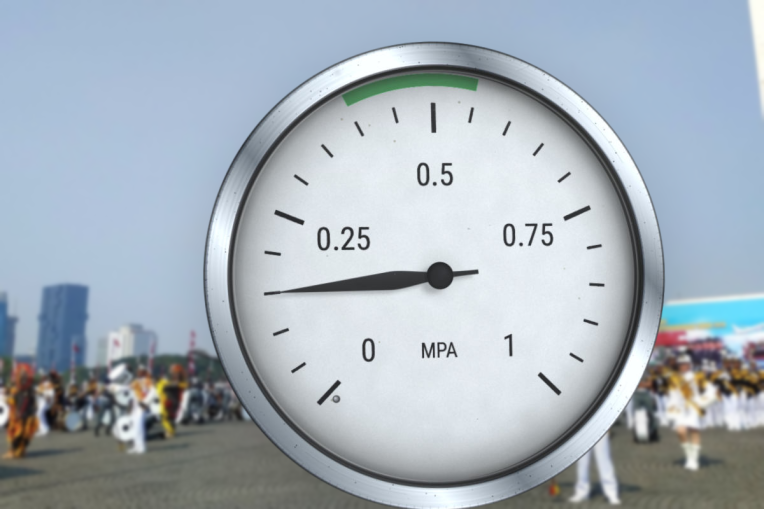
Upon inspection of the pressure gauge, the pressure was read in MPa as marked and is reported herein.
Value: 0.15 MPa
